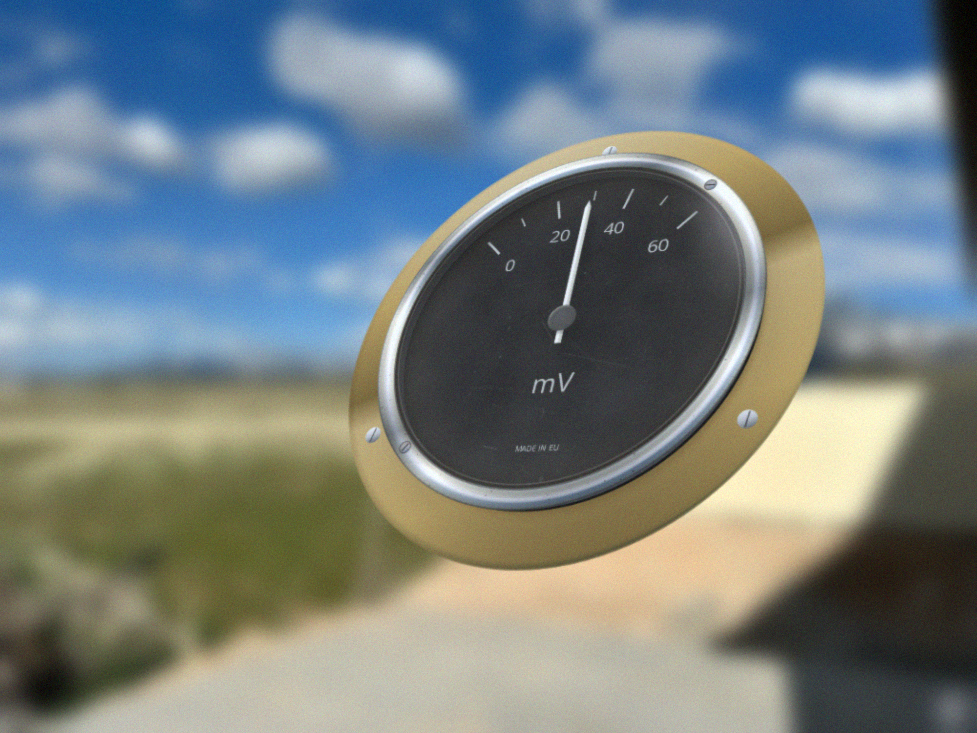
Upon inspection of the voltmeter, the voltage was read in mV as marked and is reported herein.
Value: 30 mV
